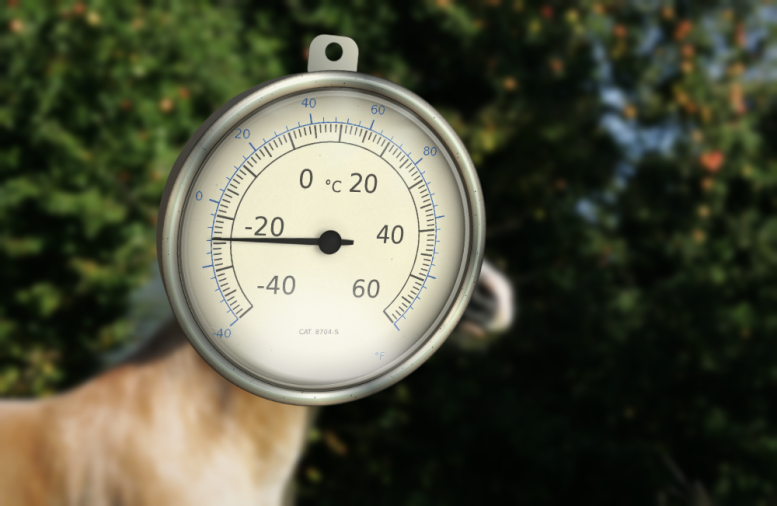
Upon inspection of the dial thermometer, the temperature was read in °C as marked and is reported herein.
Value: -24 °C
